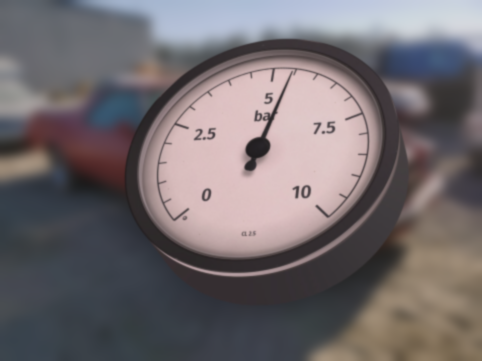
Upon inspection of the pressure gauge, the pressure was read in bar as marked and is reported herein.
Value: 5.5 bar
